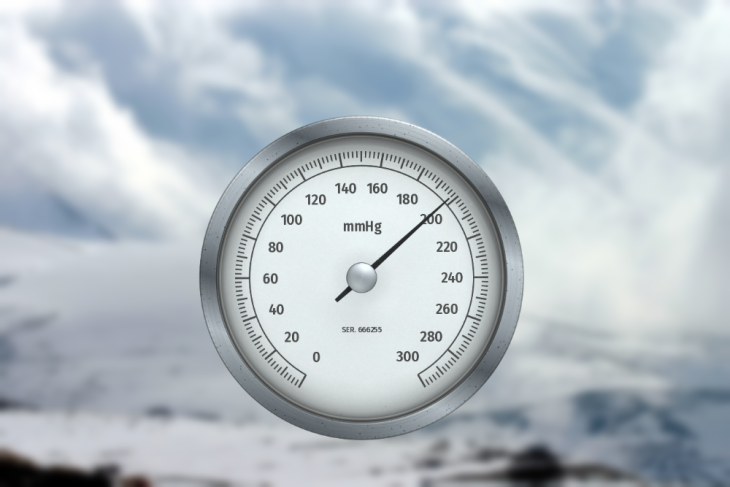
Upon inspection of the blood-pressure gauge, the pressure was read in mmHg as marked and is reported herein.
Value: 198 mmHg
